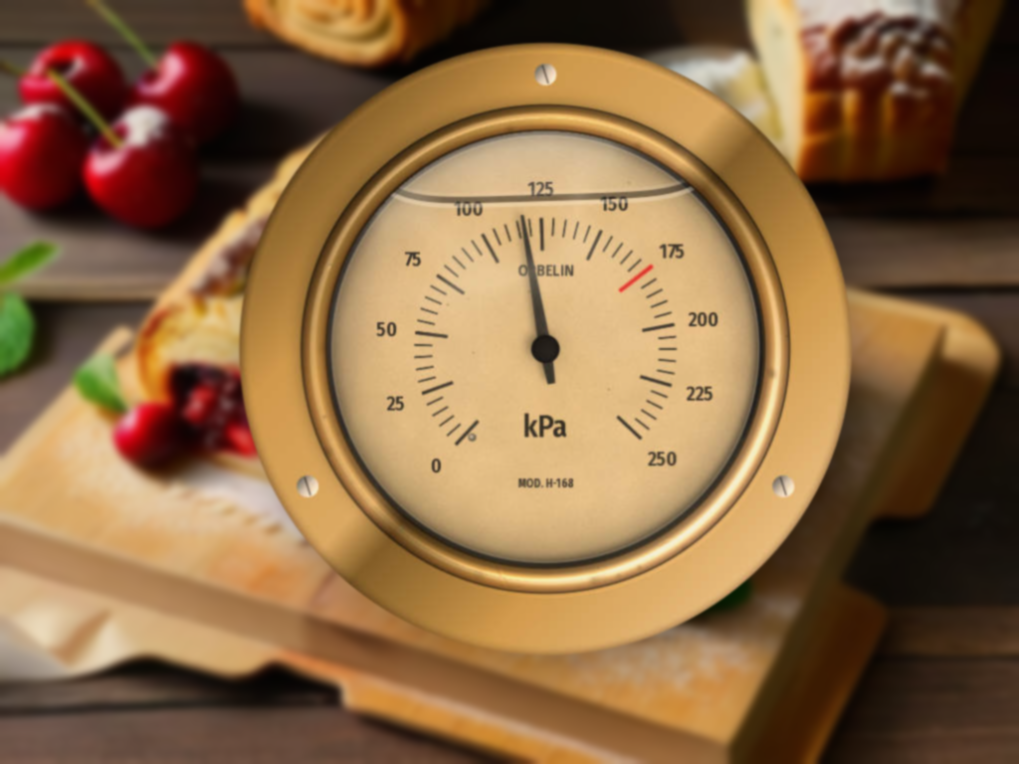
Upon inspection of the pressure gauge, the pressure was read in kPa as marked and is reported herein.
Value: 117.5 kPa
